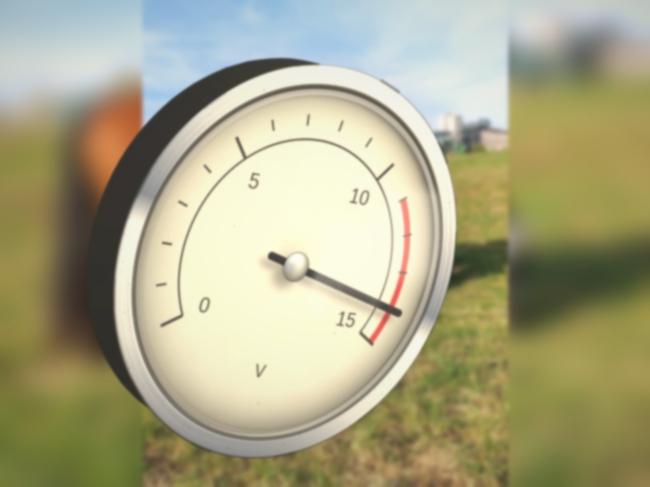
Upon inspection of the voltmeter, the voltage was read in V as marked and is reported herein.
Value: 14 V
